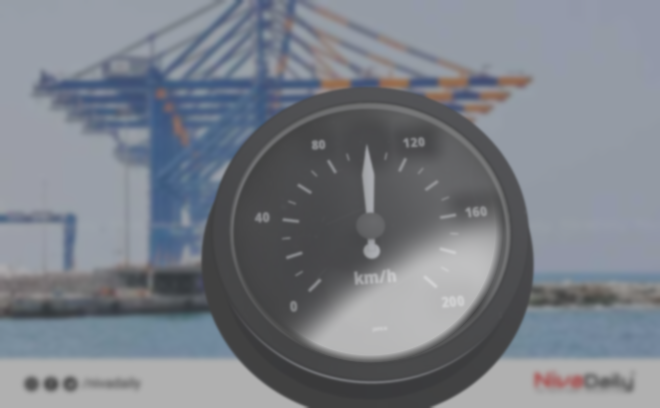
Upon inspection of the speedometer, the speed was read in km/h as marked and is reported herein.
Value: 100 km/h
